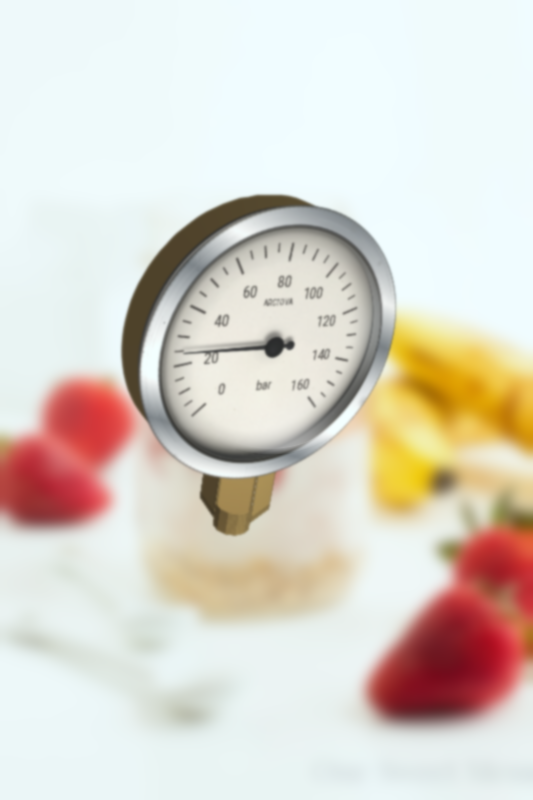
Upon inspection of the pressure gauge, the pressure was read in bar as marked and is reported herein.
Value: 25 bar
